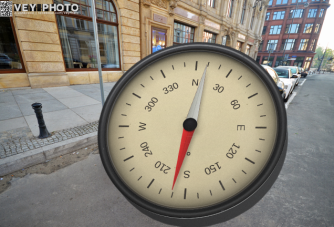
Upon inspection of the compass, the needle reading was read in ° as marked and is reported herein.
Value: 190 °
